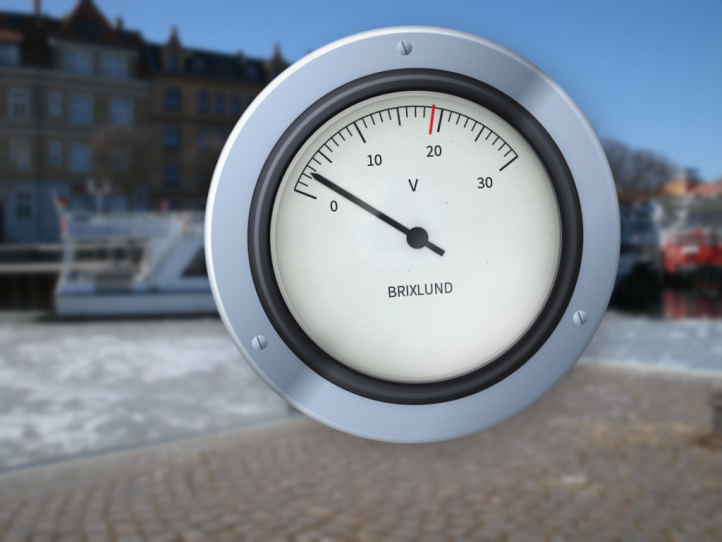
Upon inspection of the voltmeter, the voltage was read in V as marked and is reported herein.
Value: 2.5 V
